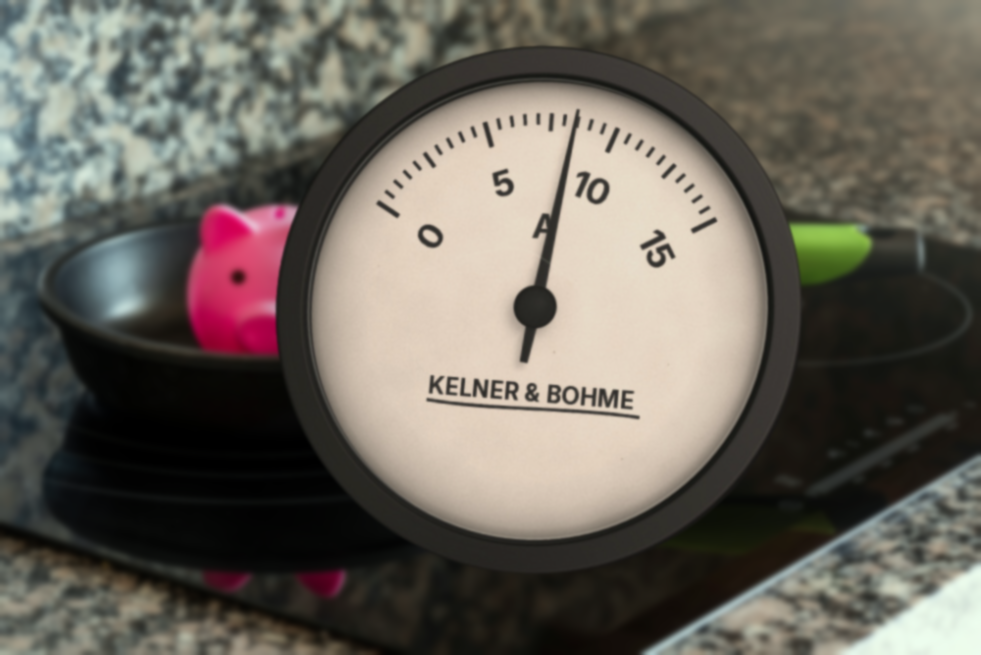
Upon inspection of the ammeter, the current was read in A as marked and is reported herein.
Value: 8.5 A
